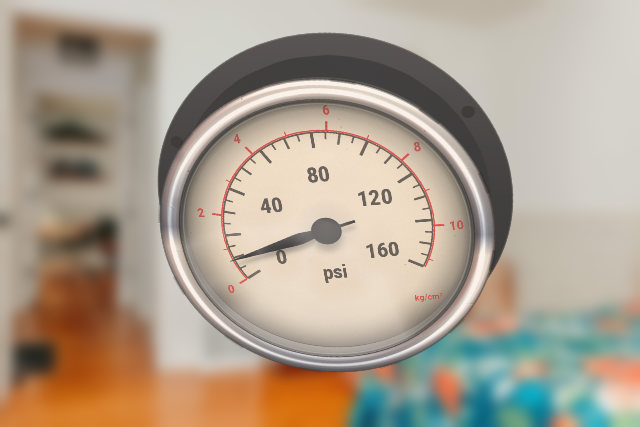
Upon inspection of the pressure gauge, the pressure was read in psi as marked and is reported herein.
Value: 10 psi
